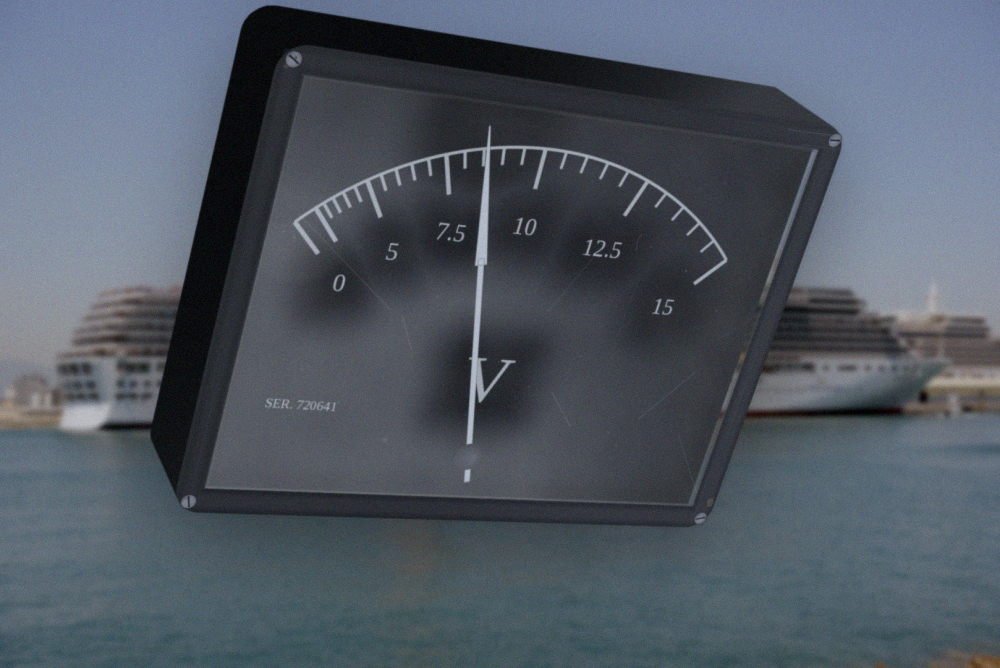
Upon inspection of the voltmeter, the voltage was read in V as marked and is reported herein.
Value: 8.5 V
